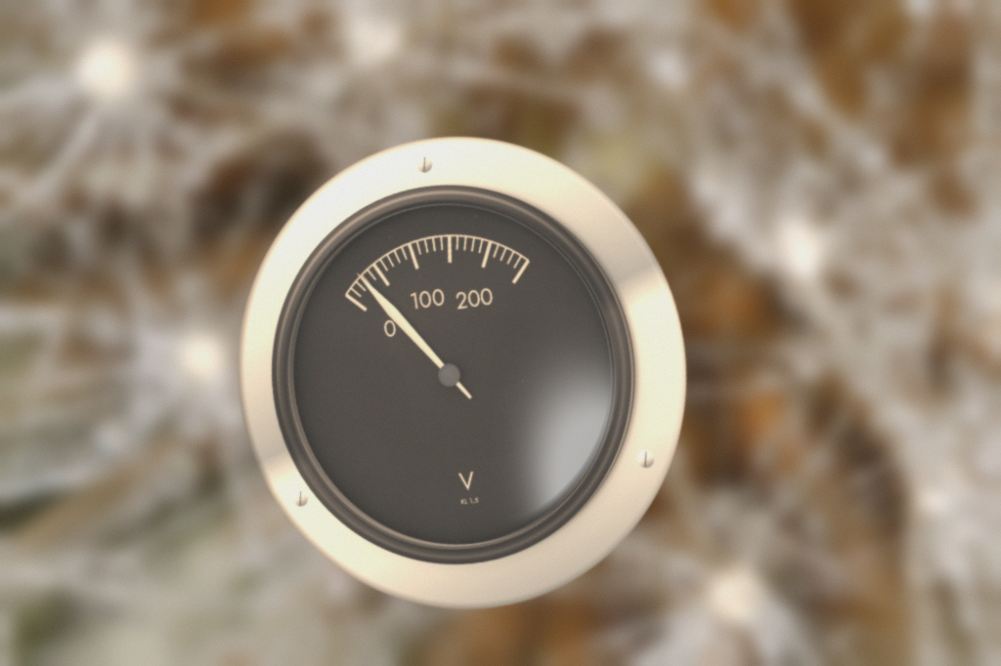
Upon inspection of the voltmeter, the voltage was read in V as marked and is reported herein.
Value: 30 V
